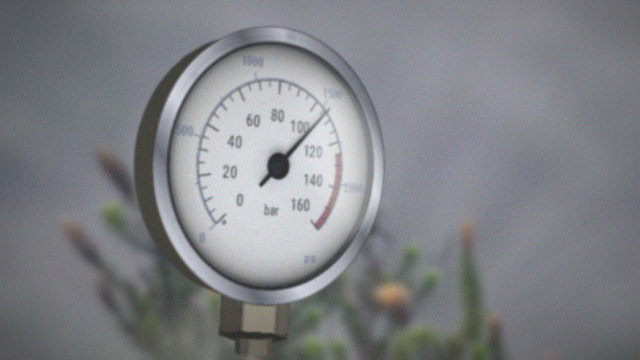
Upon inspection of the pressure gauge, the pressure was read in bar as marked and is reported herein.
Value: 105 bar
